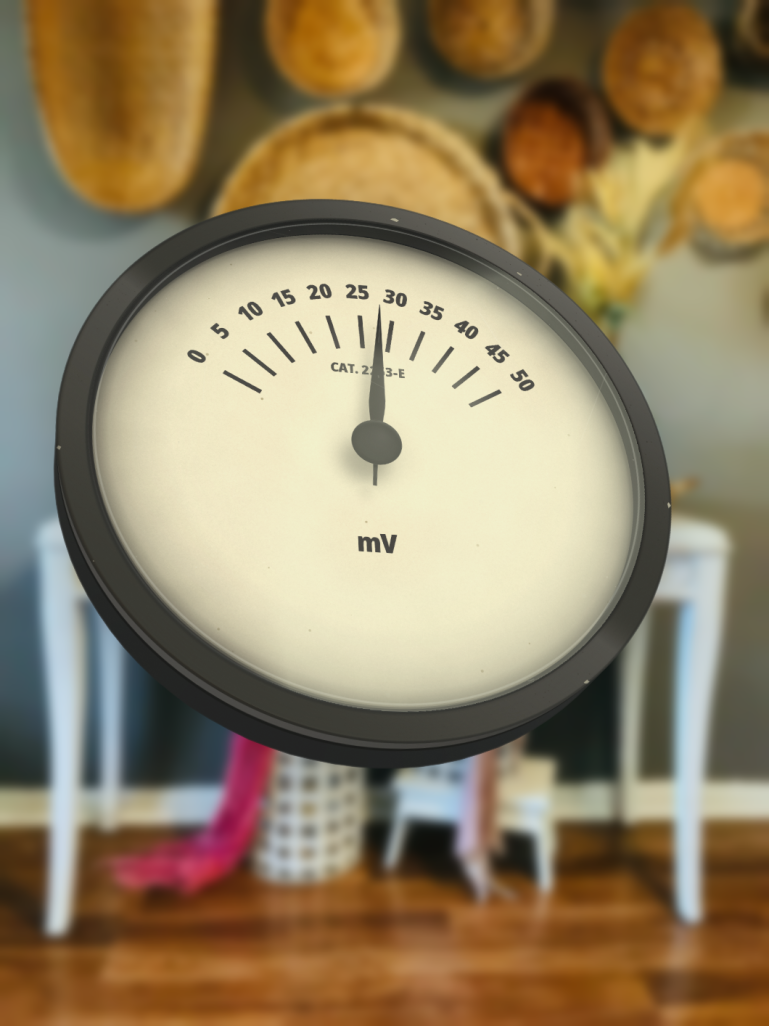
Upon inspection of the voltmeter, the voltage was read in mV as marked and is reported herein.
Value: 27.5 mV
